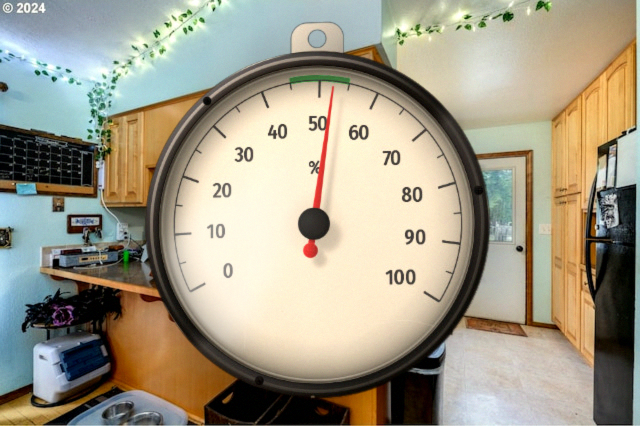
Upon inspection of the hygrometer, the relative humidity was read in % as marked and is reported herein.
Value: 52.5 %
